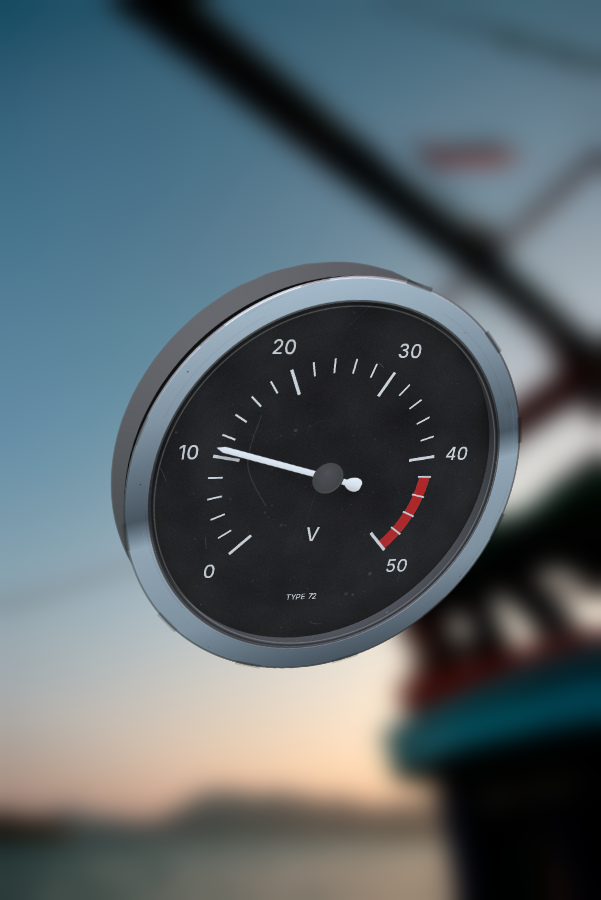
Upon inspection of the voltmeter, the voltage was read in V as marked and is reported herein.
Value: 11 V
